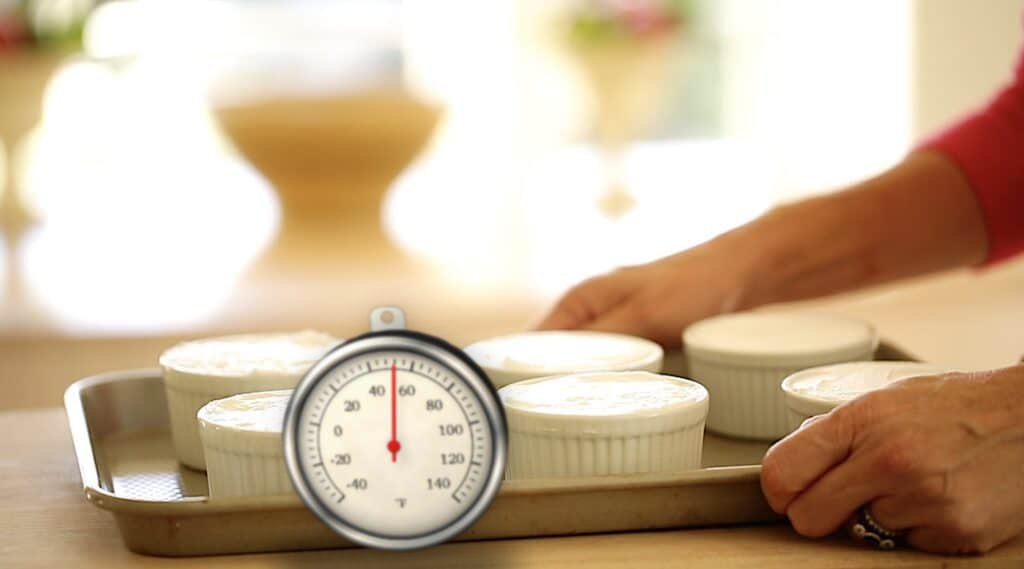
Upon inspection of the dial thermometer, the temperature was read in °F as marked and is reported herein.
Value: 52 °F
